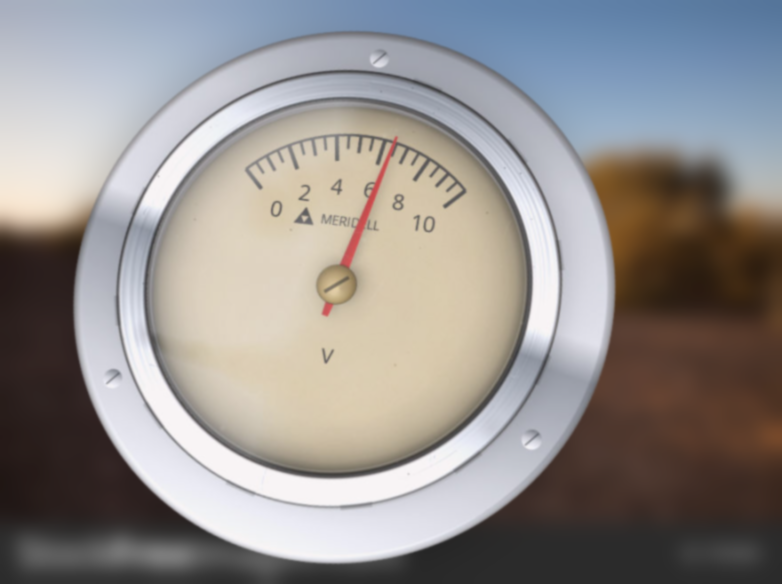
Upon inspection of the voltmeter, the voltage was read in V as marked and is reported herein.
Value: 6.5 V
